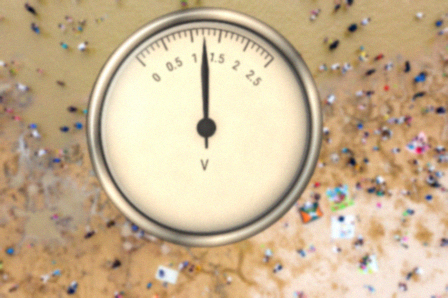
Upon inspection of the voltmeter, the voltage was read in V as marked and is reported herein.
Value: 1.2 V
